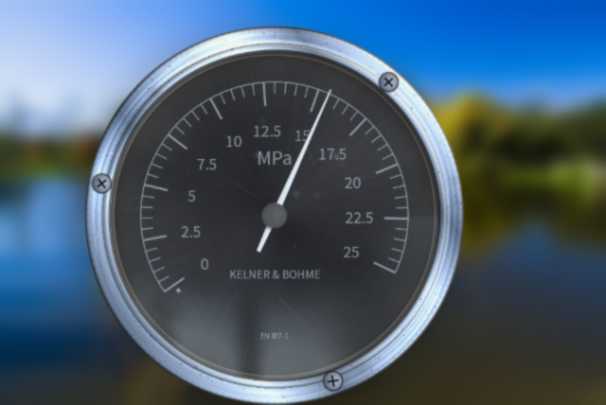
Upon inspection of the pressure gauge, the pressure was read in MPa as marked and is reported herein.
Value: 15.5 MPa
